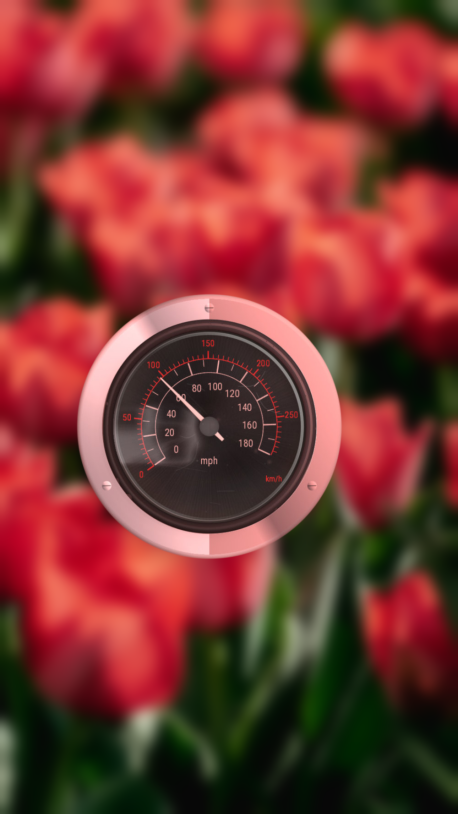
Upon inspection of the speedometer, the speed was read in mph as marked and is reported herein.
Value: 60 mph
